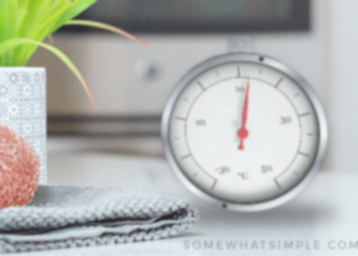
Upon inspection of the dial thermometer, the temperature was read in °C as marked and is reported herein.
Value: 12.5 °C
